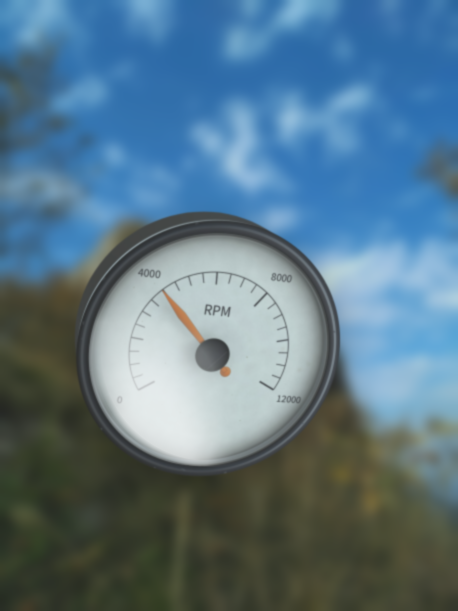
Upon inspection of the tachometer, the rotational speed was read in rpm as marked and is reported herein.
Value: 4000 rpm
